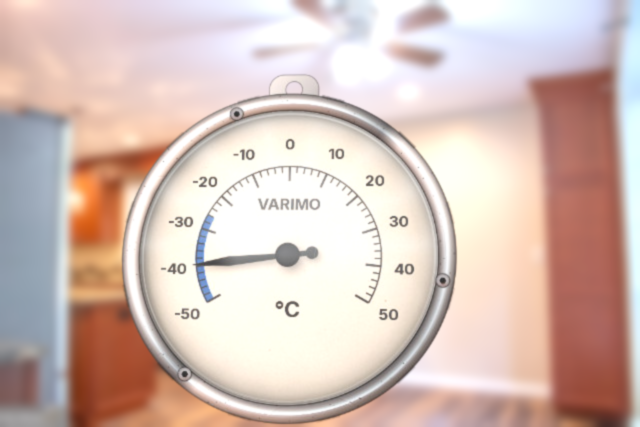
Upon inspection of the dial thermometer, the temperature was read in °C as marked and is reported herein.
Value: -40 °C
